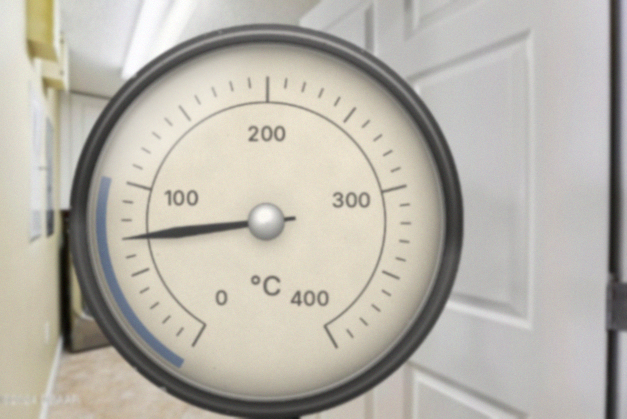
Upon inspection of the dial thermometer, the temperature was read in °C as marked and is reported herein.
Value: 70 °C
